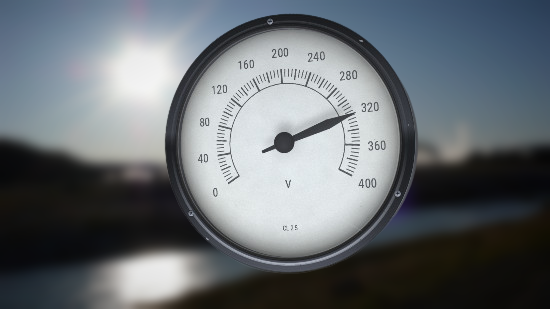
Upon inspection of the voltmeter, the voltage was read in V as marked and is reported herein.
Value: 320 V
